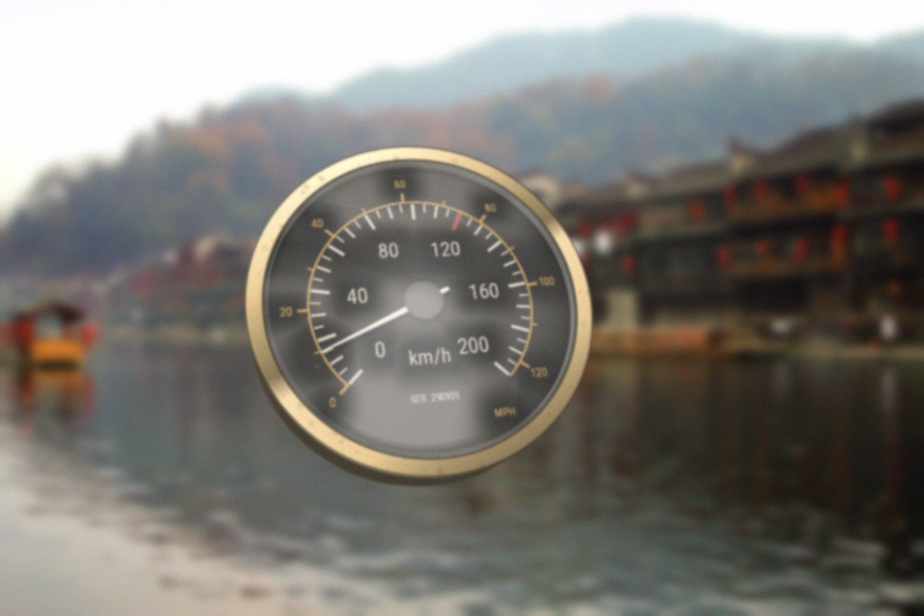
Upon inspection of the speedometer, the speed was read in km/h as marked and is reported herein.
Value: 15 km/h
